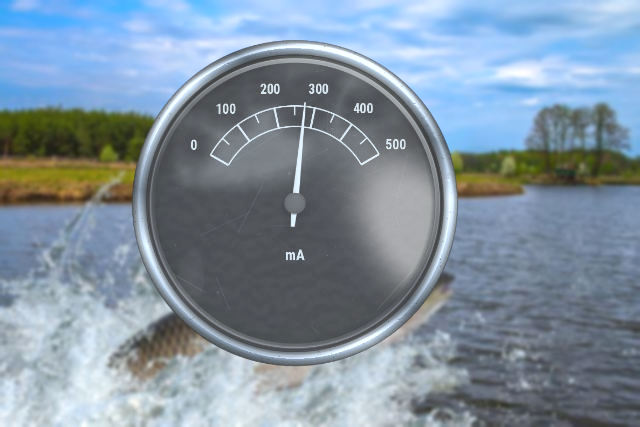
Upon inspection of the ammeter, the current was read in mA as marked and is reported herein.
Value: 275 mA
